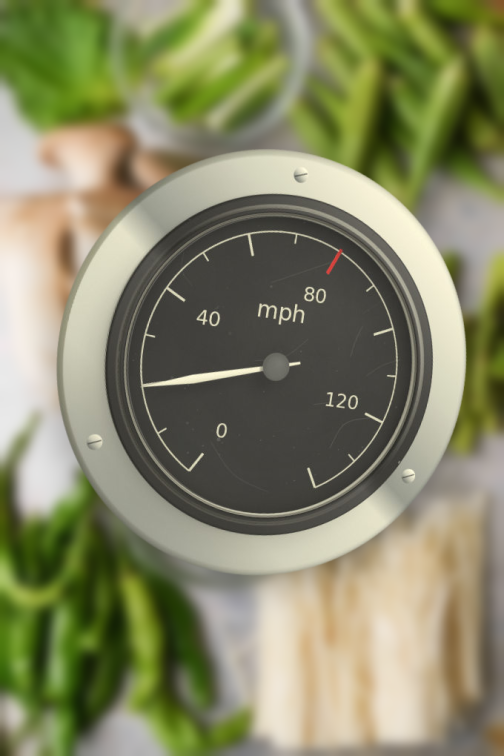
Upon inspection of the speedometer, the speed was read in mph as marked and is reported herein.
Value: 20 mph
